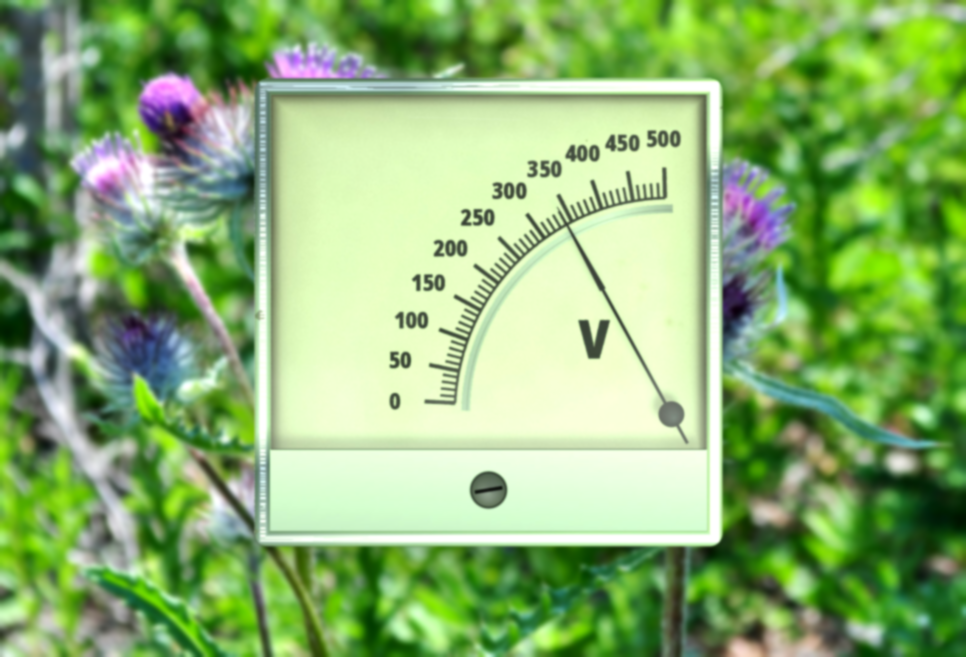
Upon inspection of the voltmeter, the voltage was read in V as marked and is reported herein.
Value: 340 V
